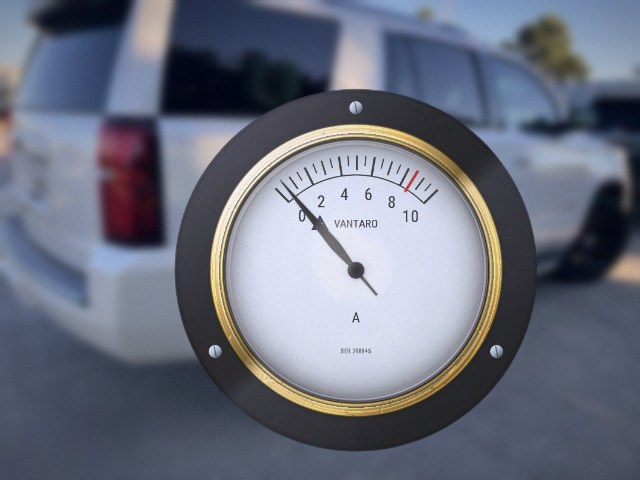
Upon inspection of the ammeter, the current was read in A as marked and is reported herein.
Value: 0.5 A
